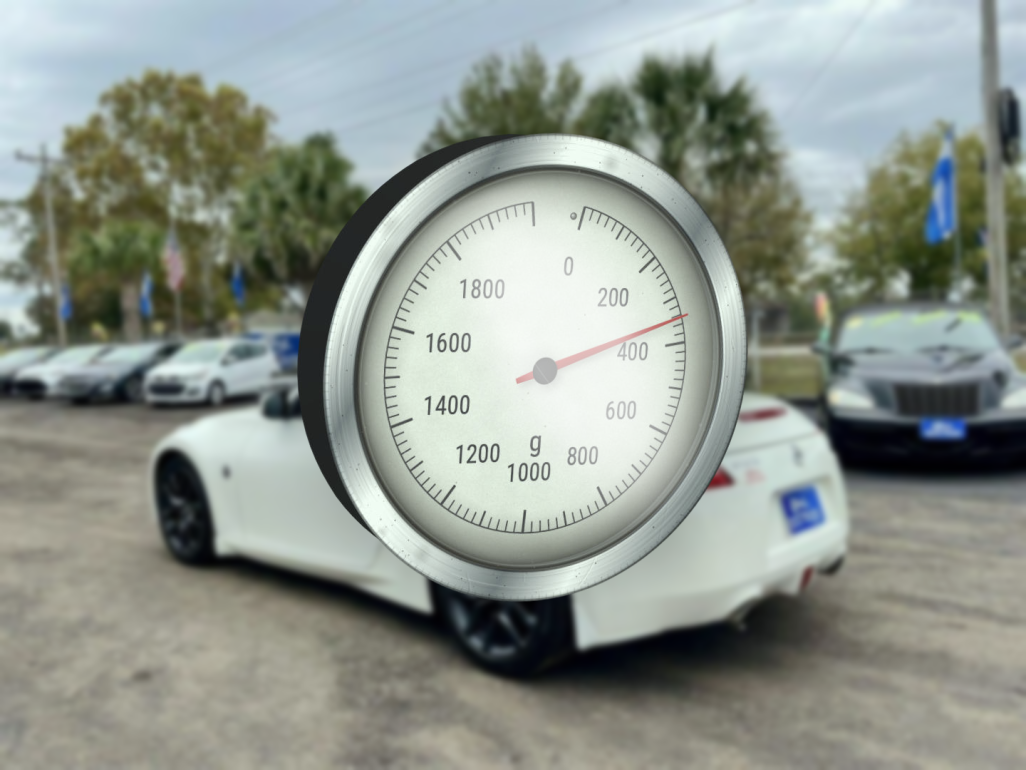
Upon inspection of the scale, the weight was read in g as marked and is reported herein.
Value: 340 g
